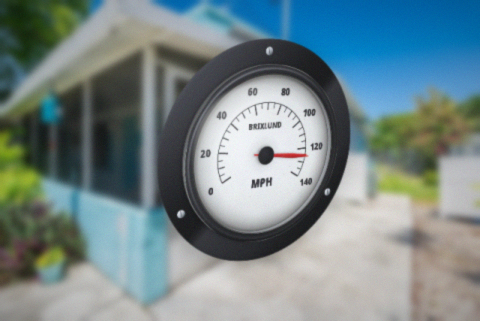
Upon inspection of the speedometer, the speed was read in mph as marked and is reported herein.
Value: 125 mph
